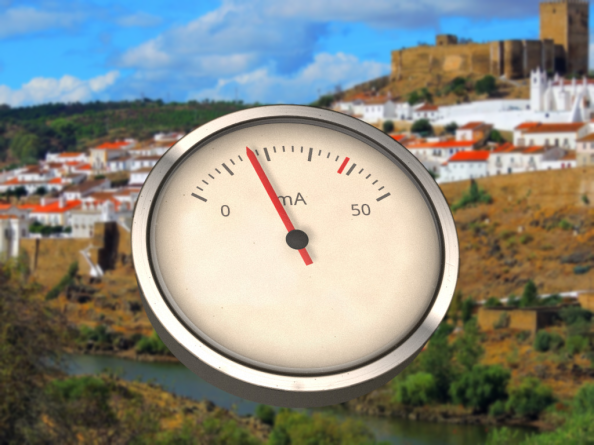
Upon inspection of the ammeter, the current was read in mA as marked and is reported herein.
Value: 16 mA
